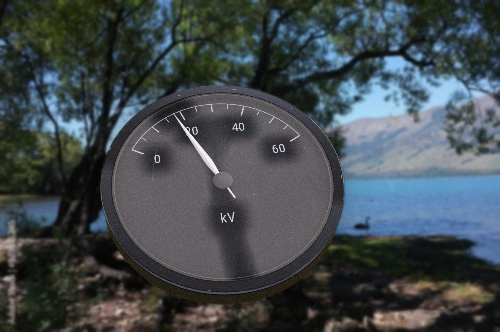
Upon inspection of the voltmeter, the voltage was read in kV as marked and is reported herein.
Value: 17.5 kV
